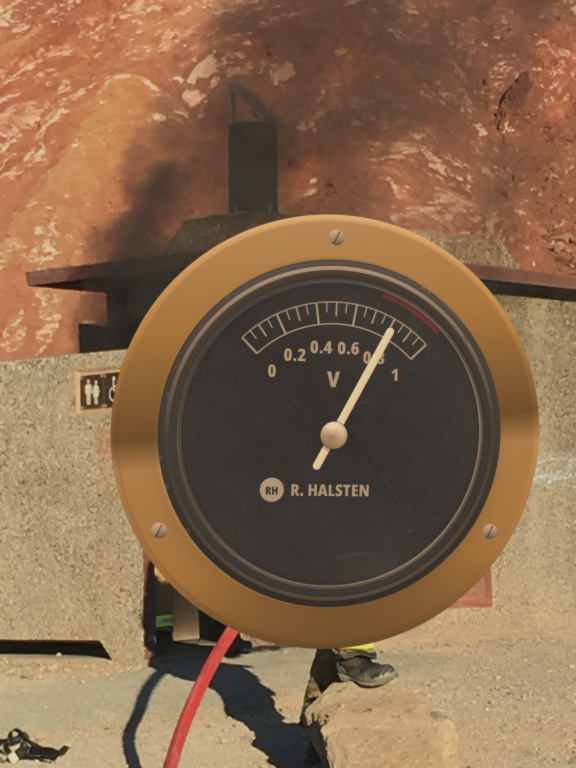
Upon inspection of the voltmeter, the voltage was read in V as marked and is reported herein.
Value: 0.8 V
